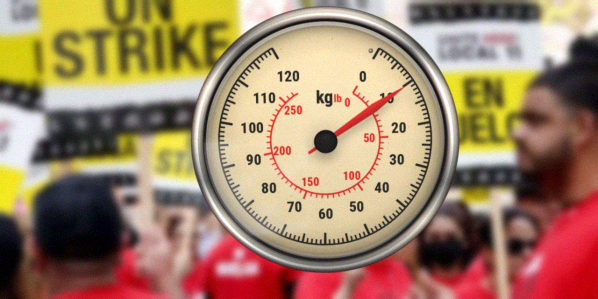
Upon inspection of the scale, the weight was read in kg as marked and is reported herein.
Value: 10 kg
